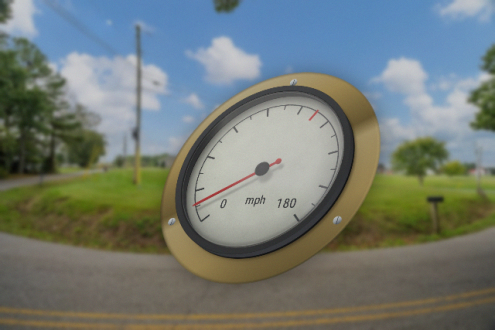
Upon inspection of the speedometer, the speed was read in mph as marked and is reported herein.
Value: 10 mph
